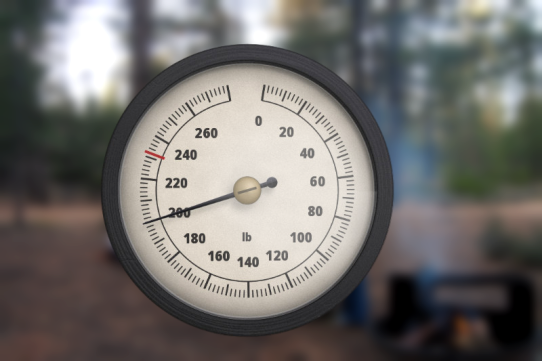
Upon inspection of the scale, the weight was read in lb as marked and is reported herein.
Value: 200 lb
